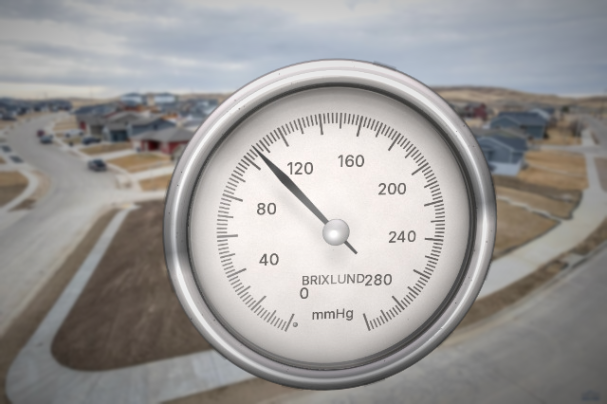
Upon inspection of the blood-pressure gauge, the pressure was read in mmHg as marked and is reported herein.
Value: 106 mmHg
